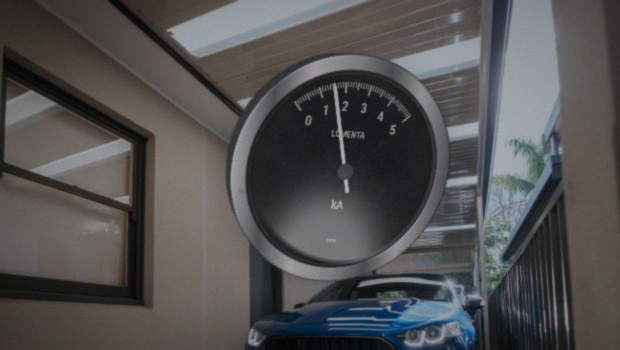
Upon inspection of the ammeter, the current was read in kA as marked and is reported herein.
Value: 1.5 kA
